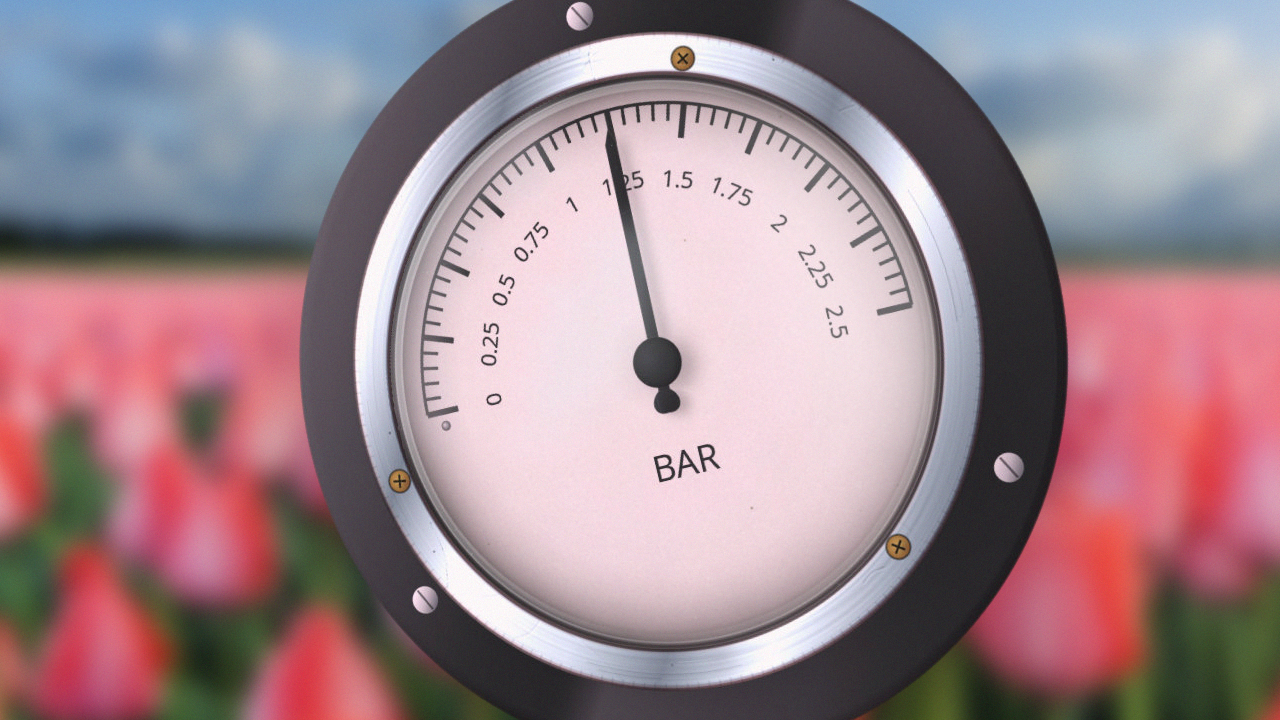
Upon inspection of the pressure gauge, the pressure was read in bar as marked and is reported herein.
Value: 1.25 bar
